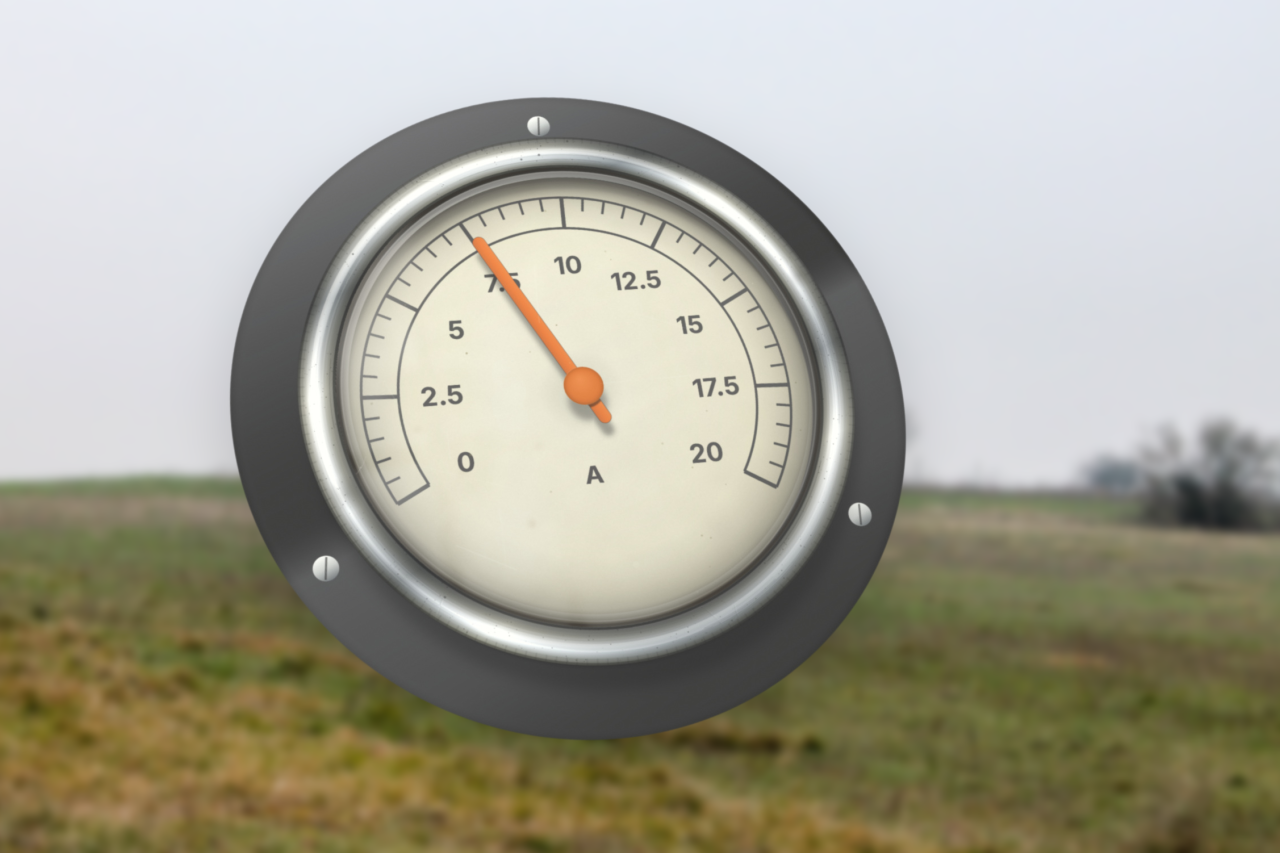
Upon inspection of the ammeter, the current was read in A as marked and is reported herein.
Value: 7.5 A
